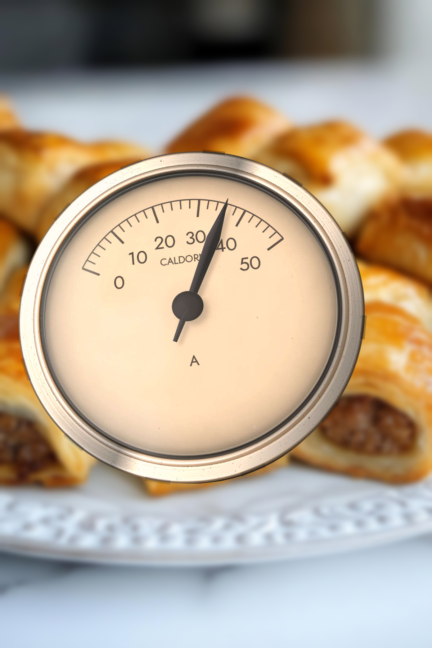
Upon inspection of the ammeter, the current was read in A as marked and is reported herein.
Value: 36 A
